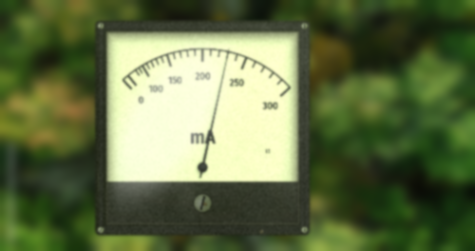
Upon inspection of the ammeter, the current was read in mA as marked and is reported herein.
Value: 230 mA
